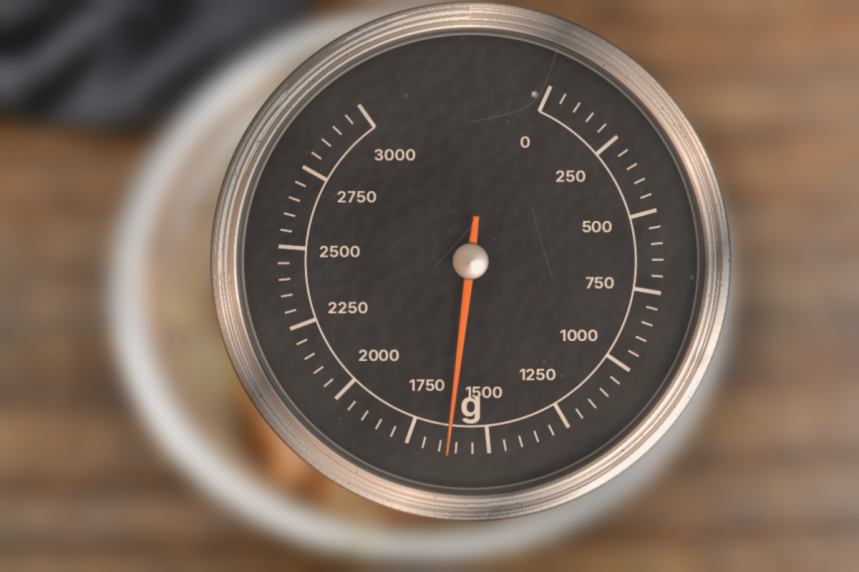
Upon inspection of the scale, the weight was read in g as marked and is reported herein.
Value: 1625 g
